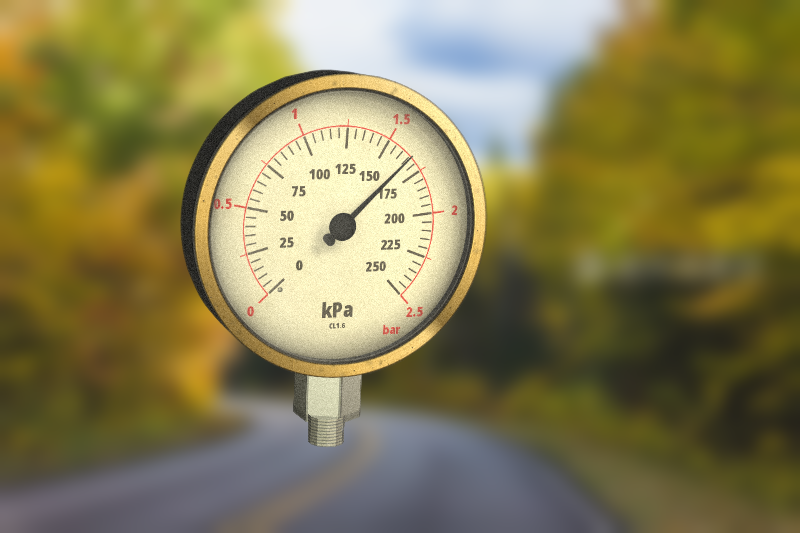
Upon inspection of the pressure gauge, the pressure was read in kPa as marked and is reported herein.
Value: 165 kPa
